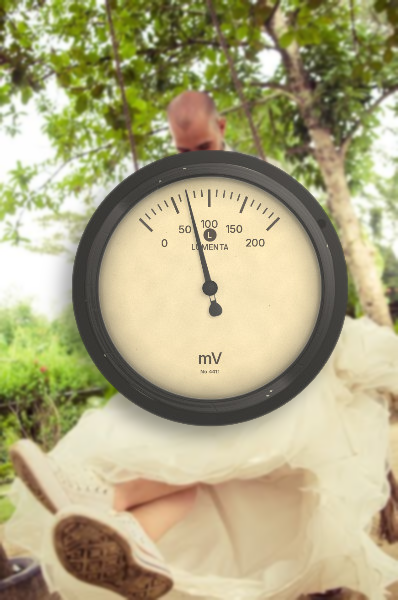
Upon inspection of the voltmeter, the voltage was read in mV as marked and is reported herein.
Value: 70 mV
